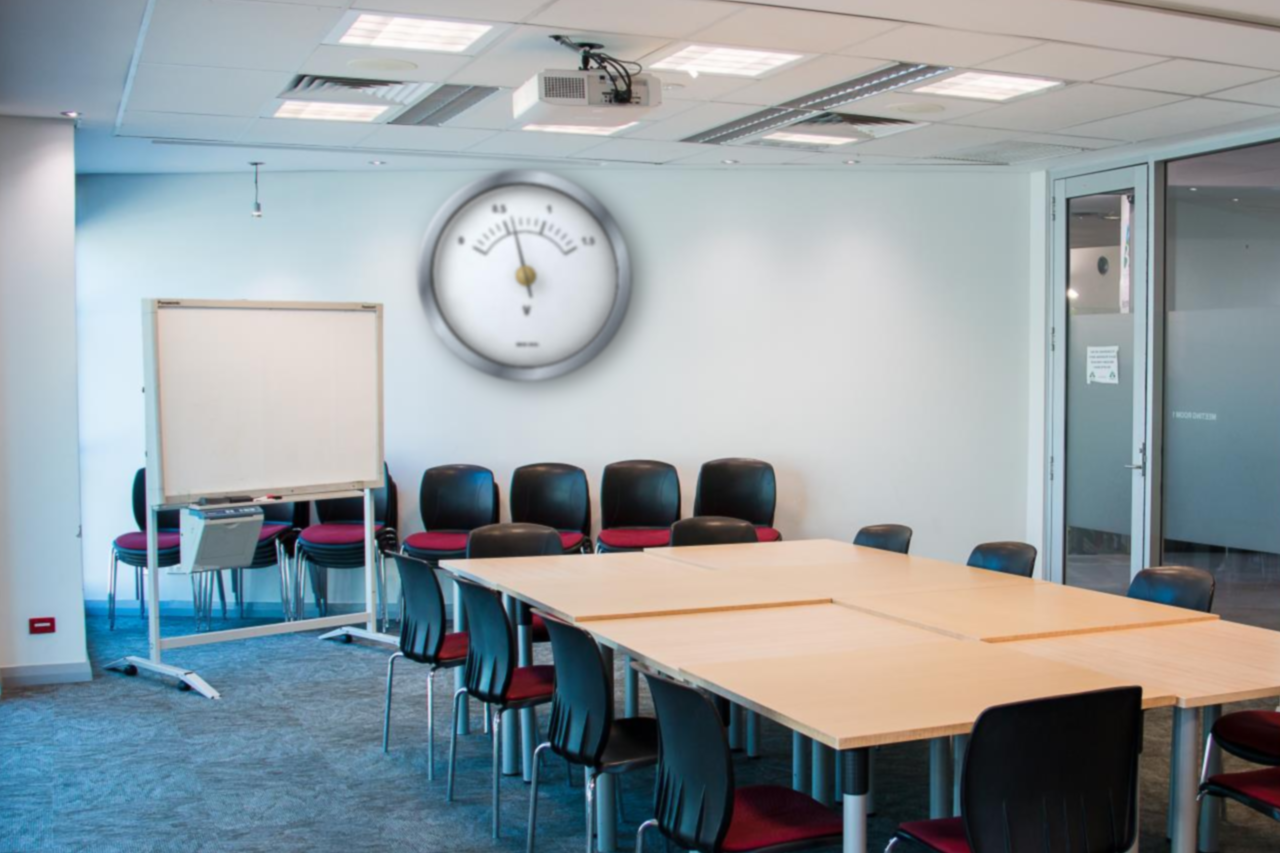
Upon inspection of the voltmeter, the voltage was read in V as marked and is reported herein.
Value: 0.6 V
